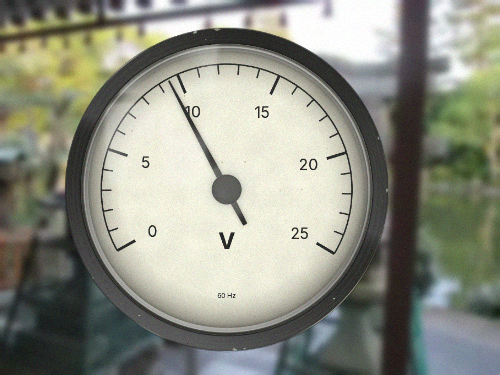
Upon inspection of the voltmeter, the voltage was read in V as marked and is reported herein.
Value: 9.5 V
